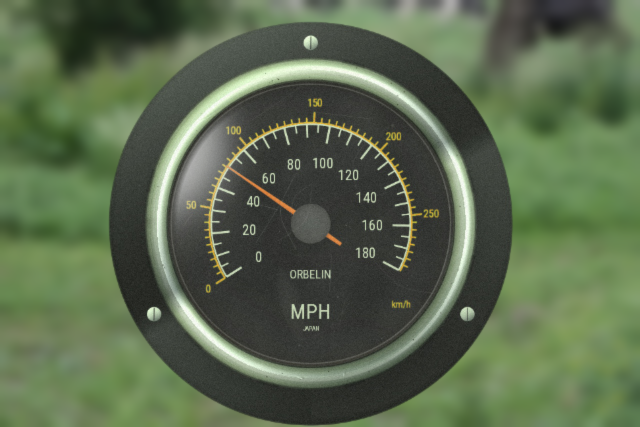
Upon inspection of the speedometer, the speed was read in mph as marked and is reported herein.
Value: 50 mph
